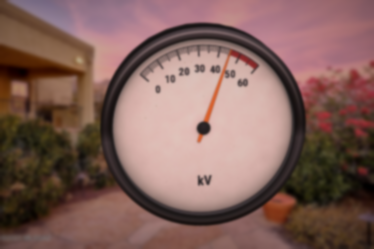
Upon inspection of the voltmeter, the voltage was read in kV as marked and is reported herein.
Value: 45 kV
